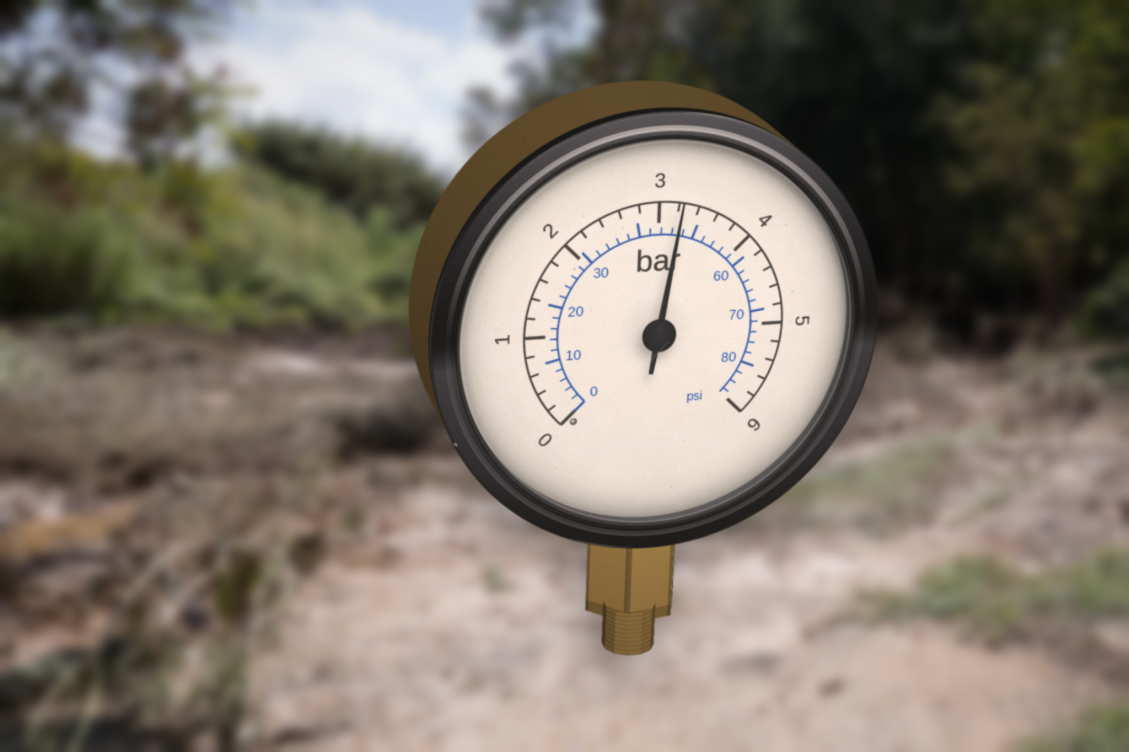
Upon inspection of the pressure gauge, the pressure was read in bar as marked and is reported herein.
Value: 3.2 bar
